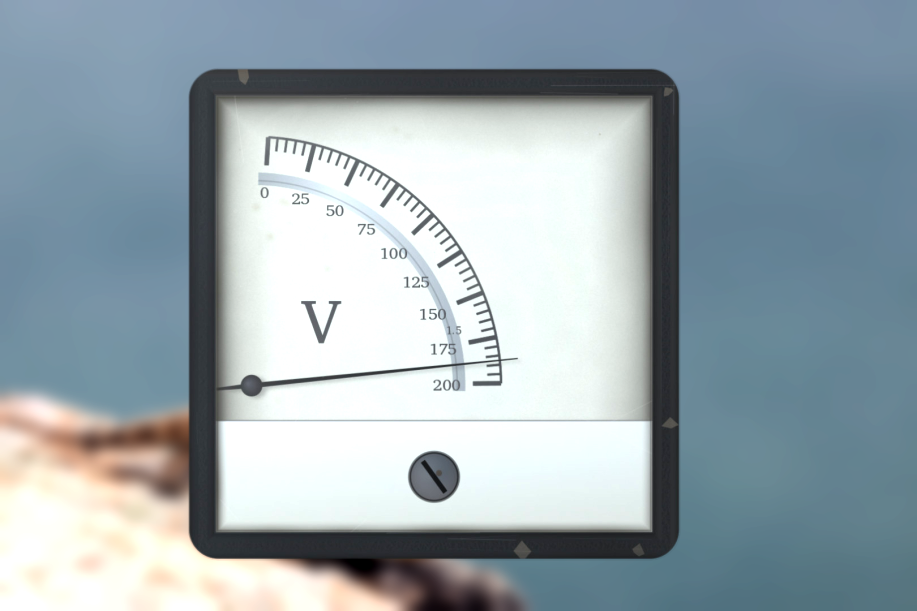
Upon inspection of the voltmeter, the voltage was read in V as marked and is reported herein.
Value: 187.5 V
